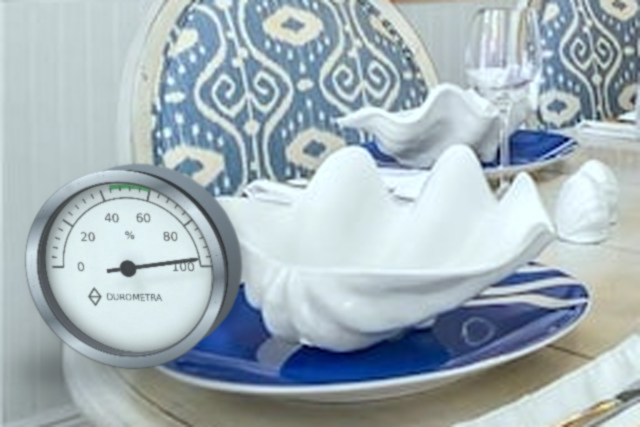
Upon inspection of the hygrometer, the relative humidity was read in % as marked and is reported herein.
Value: 96 %
